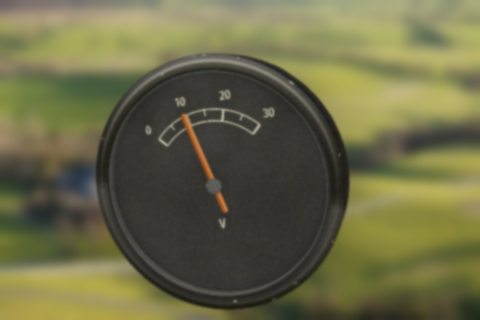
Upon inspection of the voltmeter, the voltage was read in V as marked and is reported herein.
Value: 10 V
